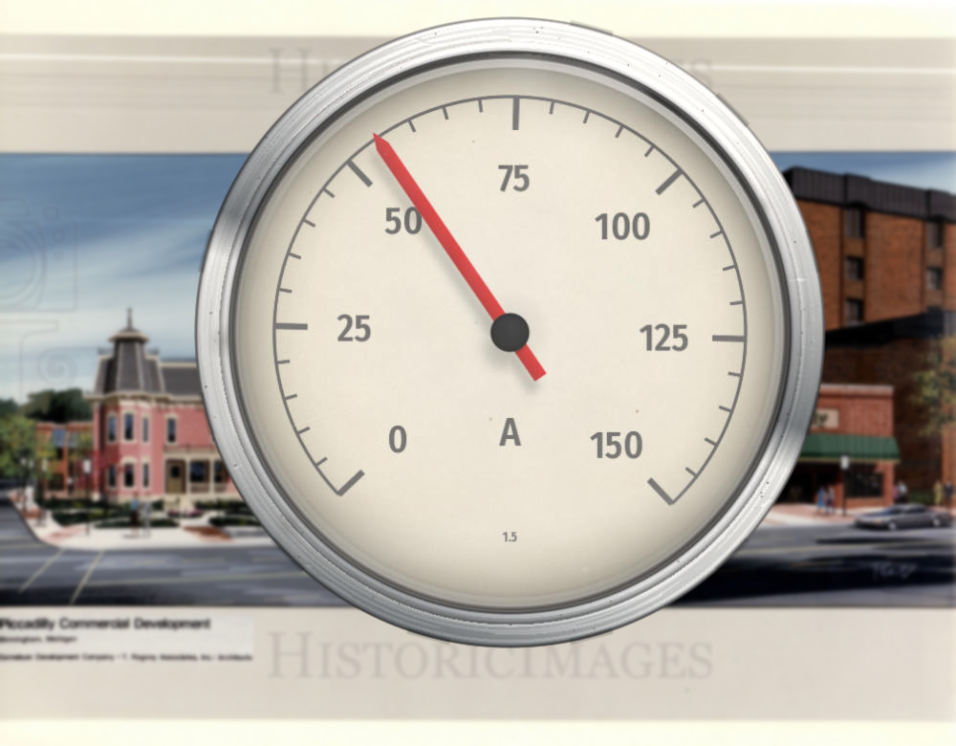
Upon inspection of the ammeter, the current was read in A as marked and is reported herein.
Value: 55 A
